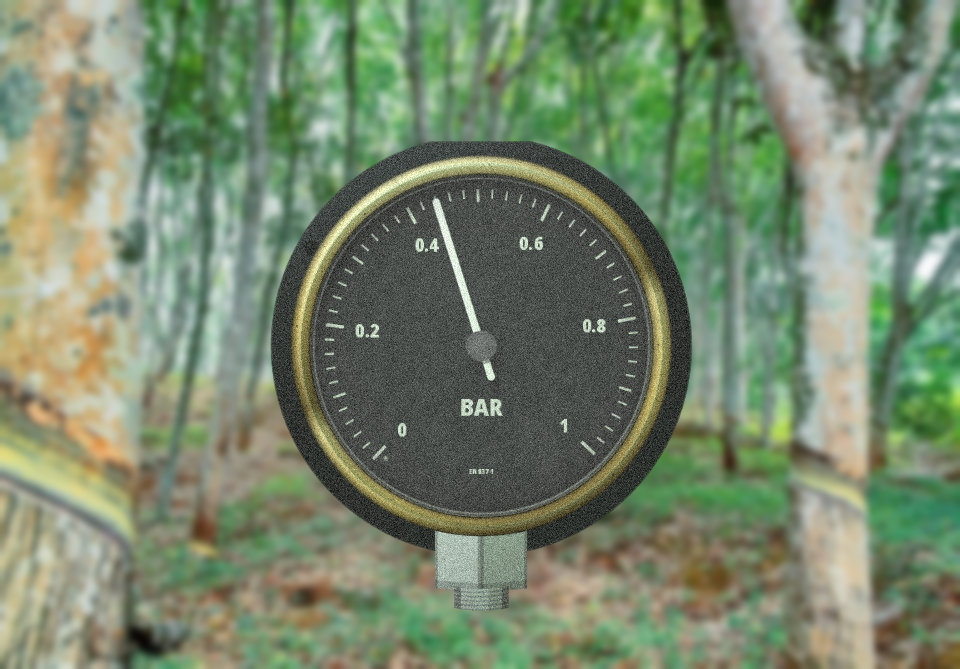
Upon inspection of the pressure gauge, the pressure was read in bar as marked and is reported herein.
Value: 0.44 bar
